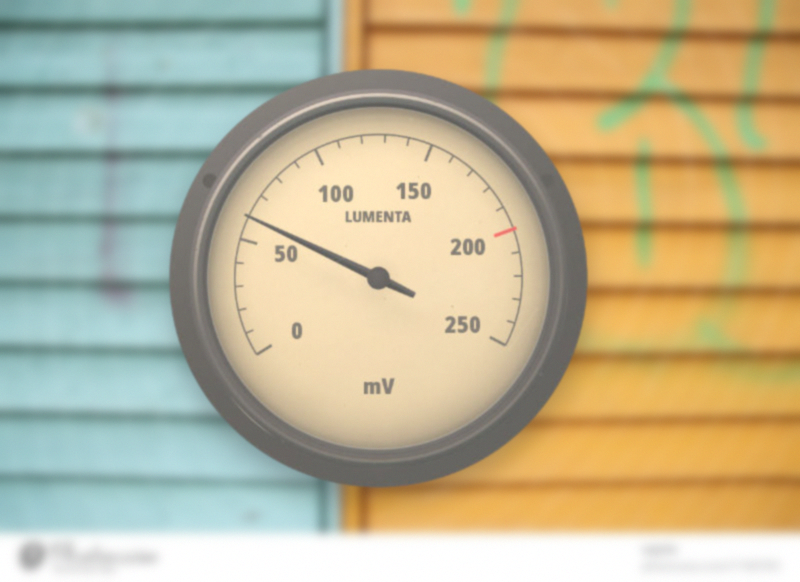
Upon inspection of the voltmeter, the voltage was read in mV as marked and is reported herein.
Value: 60 mV
